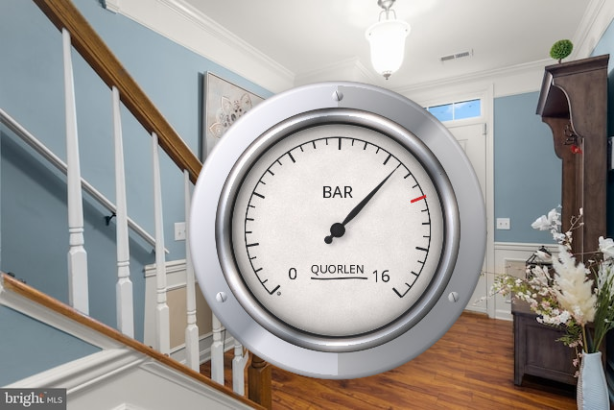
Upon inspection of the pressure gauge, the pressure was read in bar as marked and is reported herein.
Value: 10.5 bar
